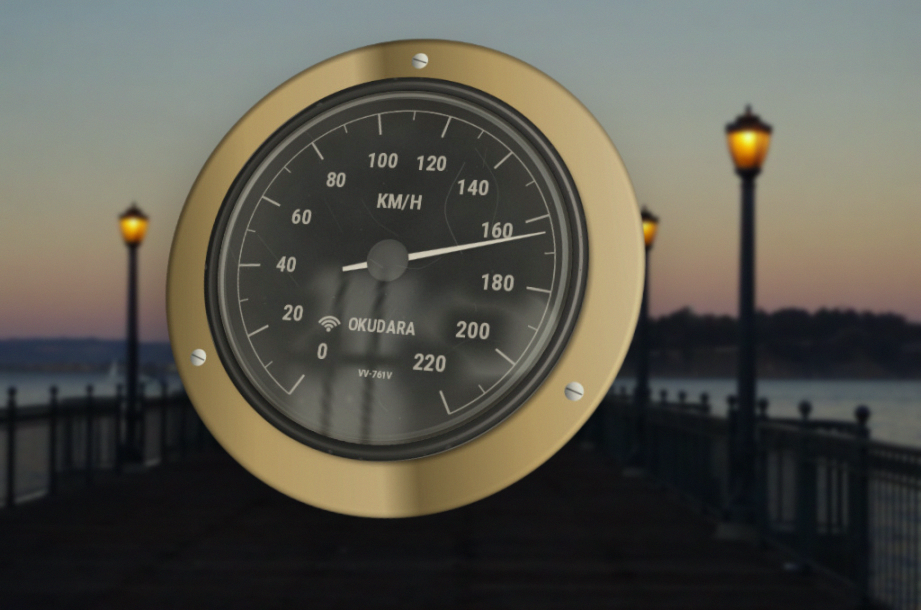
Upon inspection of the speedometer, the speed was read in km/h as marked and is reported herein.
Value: 165 km/h
